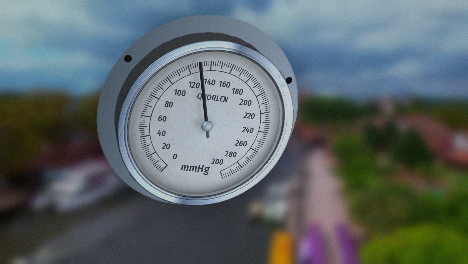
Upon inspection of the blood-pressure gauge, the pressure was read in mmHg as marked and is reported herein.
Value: 130 mmHg
